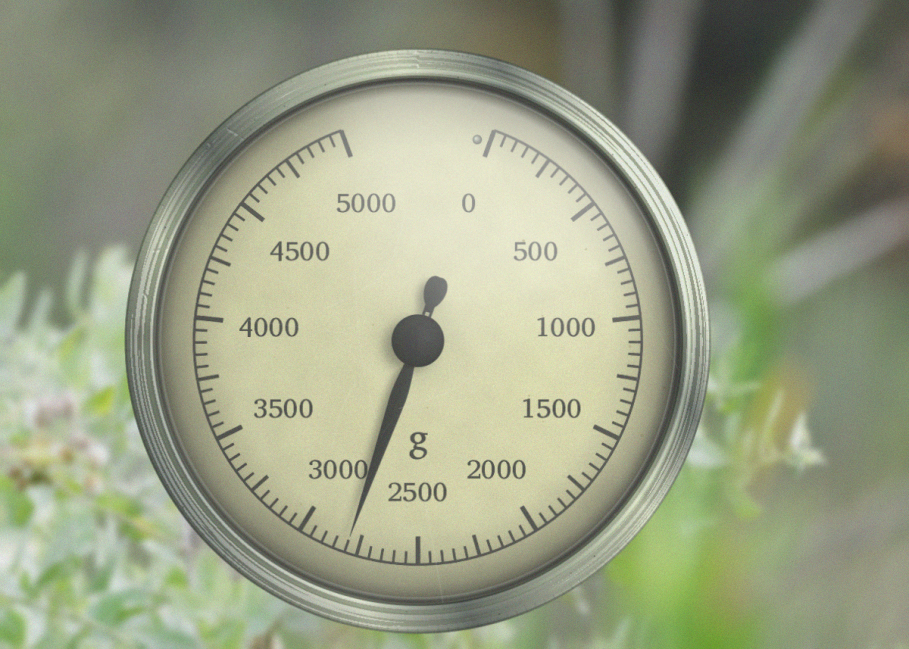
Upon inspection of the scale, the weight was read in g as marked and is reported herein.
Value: 2800 g
